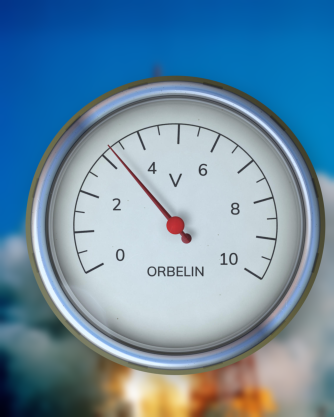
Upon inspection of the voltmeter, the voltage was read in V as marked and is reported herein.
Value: 3.25 V
